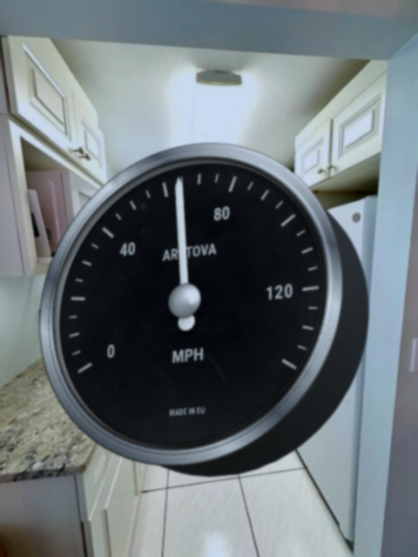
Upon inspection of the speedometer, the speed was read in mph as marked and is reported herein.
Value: 65 mph
